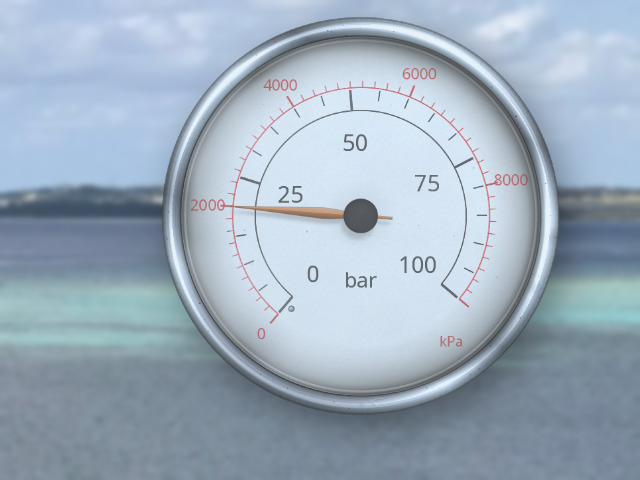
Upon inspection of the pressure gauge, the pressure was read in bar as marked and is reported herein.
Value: 20 bar
